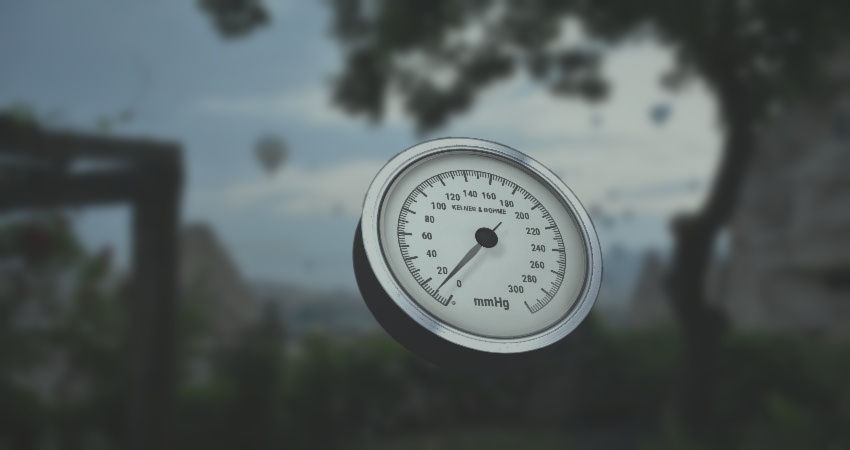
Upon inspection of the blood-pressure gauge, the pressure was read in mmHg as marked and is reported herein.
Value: 10 mmHg
